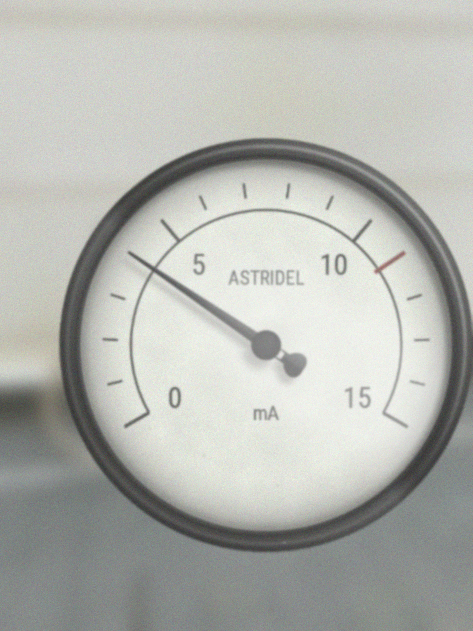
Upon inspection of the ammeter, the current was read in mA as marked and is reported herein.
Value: 4 mA
